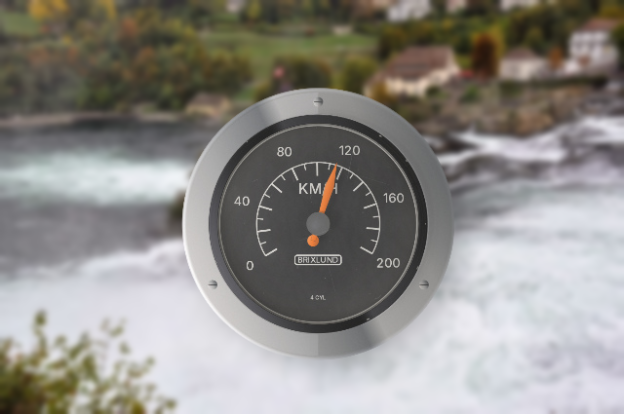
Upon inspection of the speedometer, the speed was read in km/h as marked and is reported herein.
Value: 115 km/h
